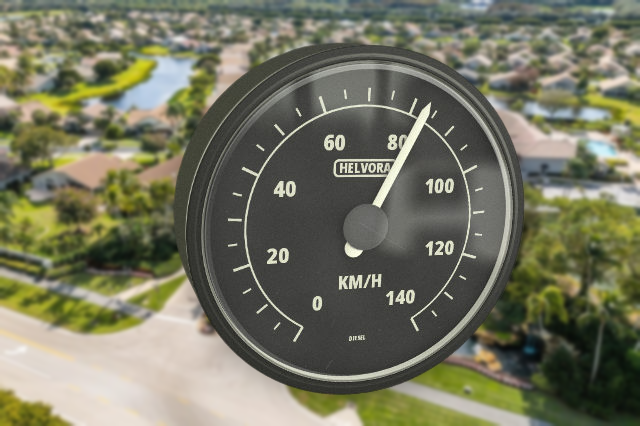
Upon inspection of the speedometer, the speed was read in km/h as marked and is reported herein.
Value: 82.5 km/h
